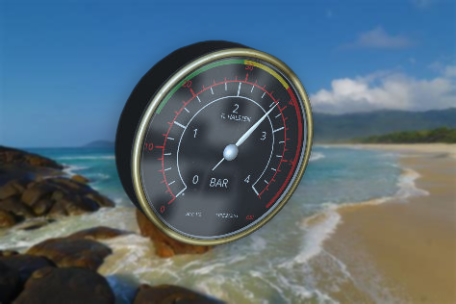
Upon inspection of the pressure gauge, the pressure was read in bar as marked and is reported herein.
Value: 2.6 bar
